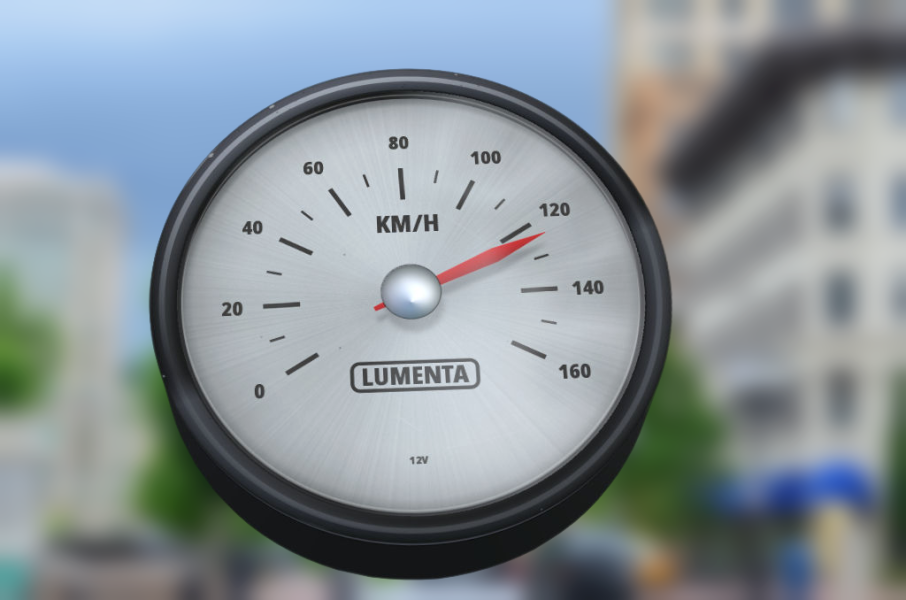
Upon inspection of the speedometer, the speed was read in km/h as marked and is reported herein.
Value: 125 km/h
